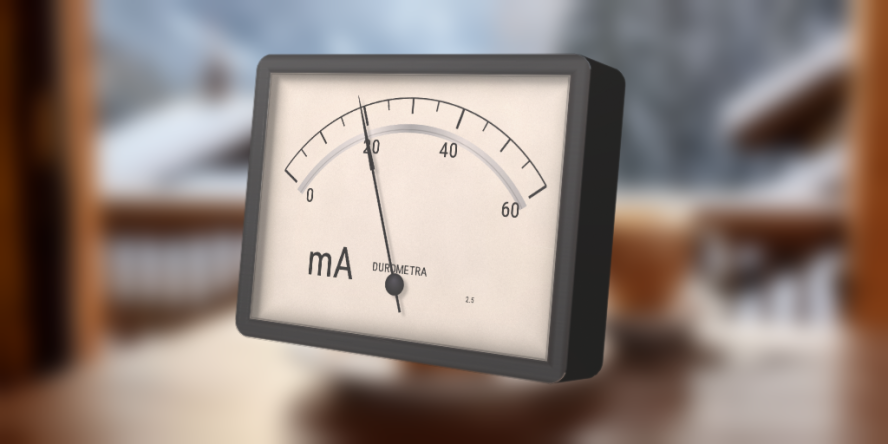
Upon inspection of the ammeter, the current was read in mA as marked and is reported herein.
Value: 20 mA
